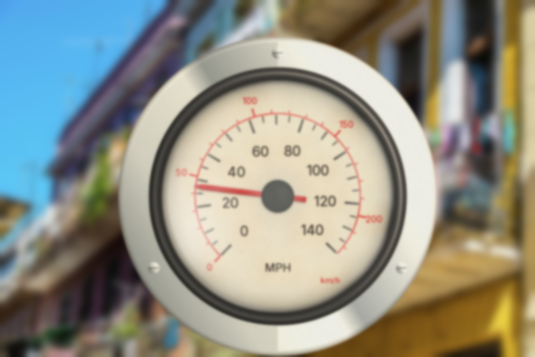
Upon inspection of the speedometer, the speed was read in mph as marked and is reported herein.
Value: 27.5 mph
